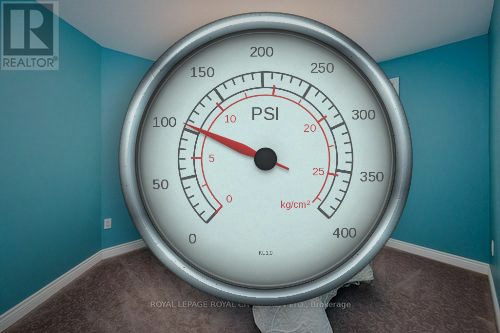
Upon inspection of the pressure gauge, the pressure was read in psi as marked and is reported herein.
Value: 105 psi
